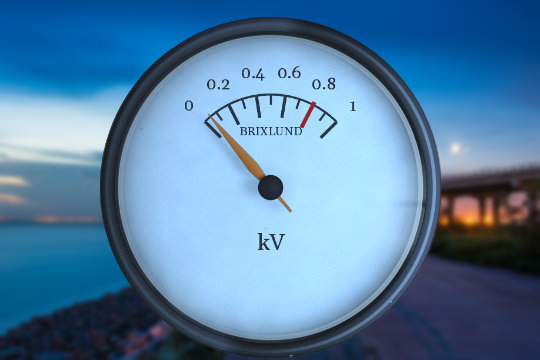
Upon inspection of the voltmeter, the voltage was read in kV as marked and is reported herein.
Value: 0.05 kV
